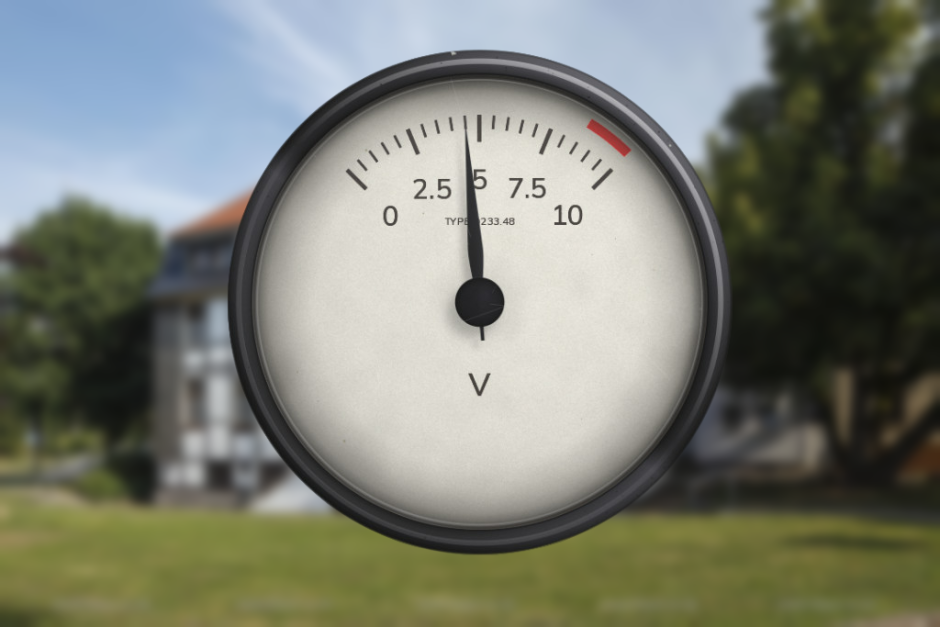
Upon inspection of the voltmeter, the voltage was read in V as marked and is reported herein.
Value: 4.5 V
